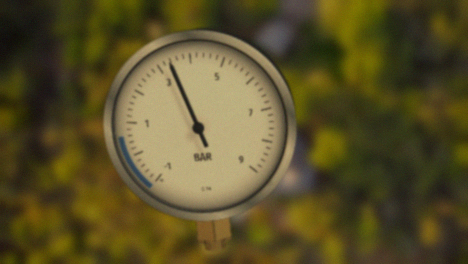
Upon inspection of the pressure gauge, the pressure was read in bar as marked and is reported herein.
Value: 3.4 bar
